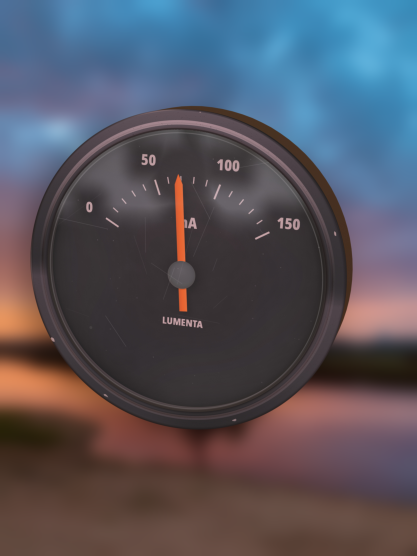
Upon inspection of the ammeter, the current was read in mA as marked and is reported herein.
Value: 70 mA
